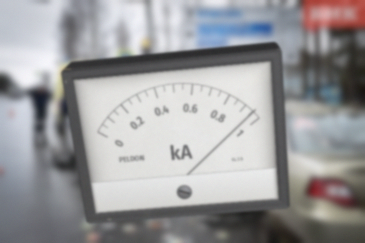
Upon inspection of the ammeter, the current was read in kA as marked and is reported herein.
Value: 0.95 kA
